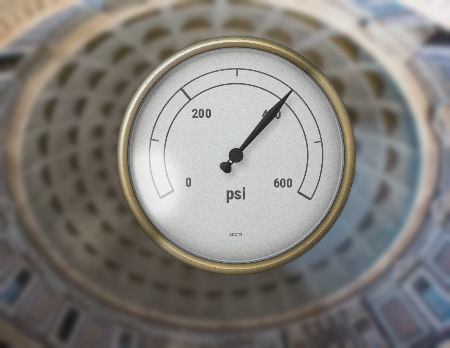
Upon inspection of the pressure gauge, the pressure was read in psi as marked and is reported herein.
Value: 400 psi
